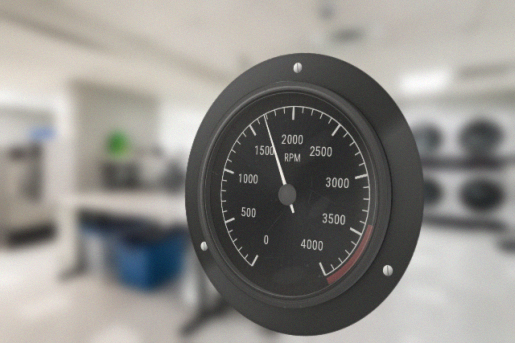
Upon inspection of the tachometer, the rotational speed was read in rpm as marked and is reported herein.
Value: 1700 rpm
